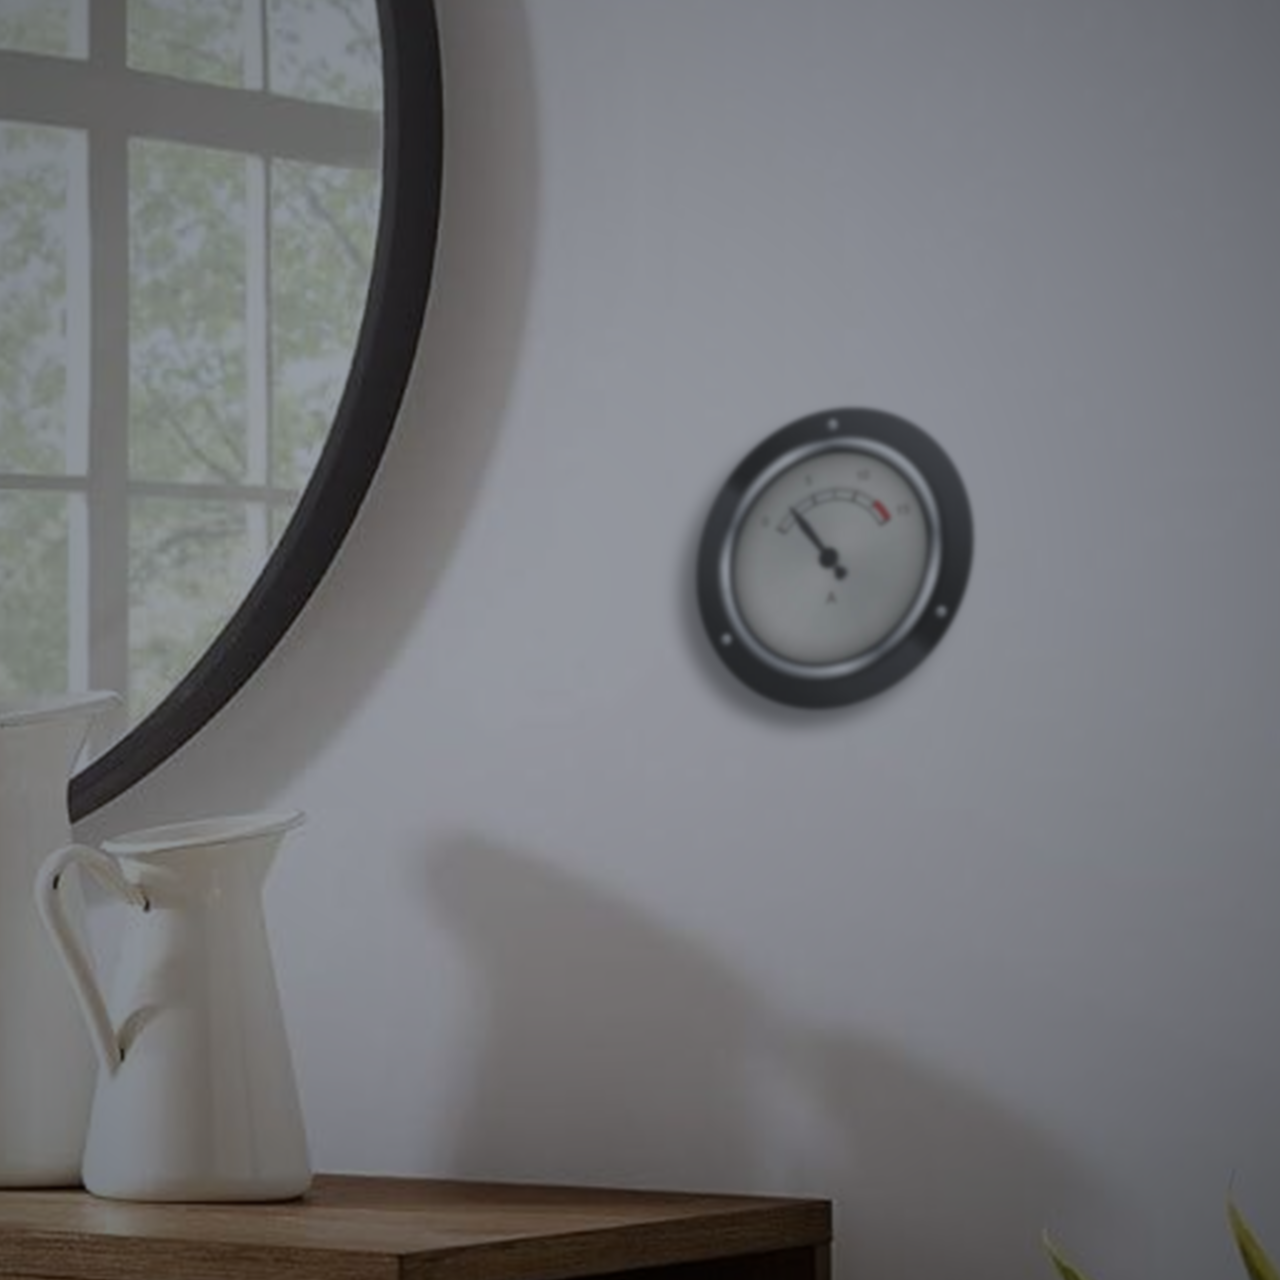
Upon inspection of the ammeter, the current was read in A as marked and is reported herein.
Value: 2.5 A
